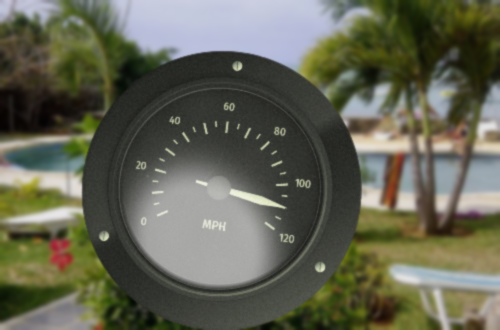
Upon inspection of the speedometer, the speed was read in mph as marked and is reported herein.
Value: 110 mph
